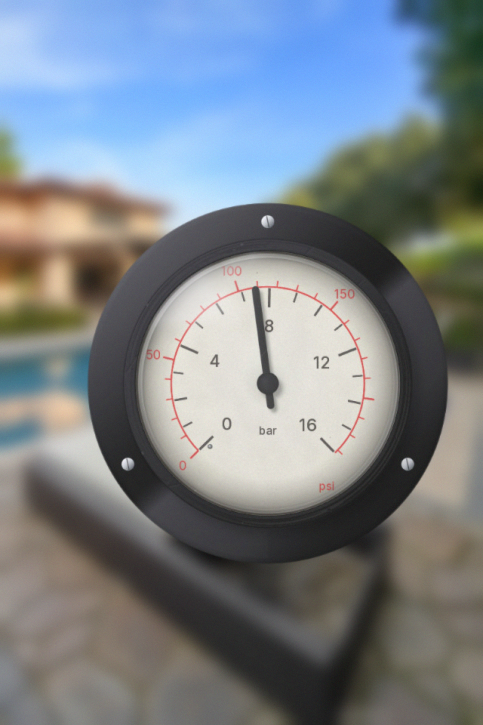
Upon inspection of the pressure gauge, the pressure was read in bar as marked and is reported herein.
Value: 7.5 bar
